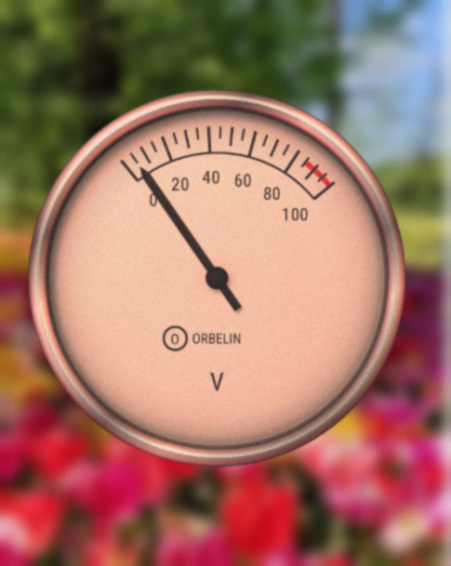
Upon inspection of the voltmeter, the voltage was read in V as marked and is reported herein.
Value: 5 V
